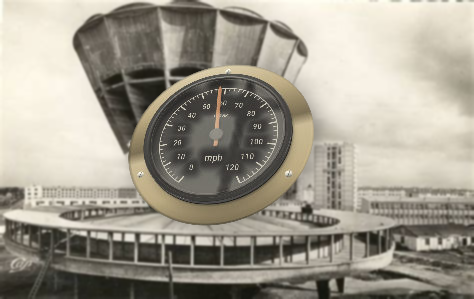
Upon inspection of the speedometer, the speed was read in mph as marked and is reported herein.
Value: 58 mph
